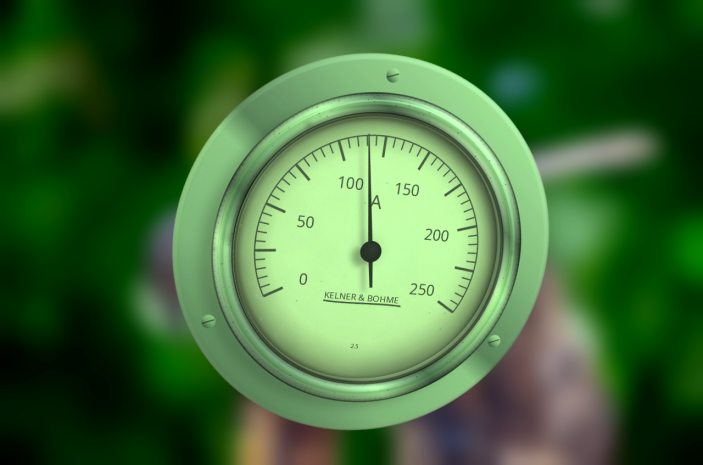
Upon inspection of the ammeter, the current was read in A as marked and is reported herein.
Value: 115 A
